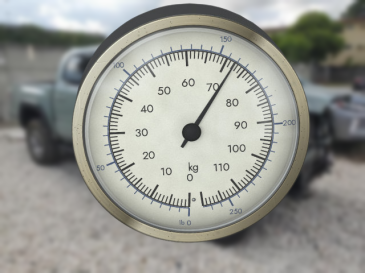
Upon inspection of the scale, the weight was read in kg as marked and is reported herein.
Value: 72 kg
